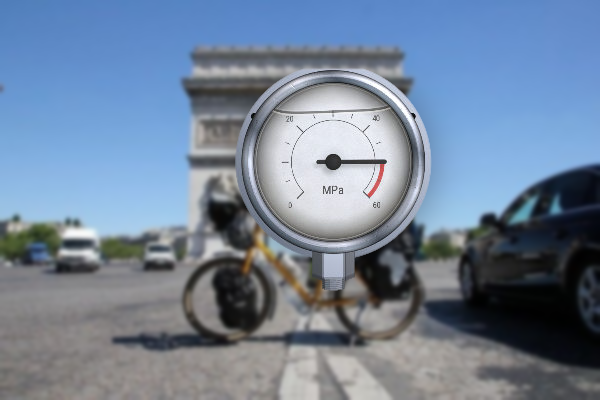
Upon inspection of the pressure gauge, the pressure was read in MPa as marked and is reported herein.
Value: 50 MPa
